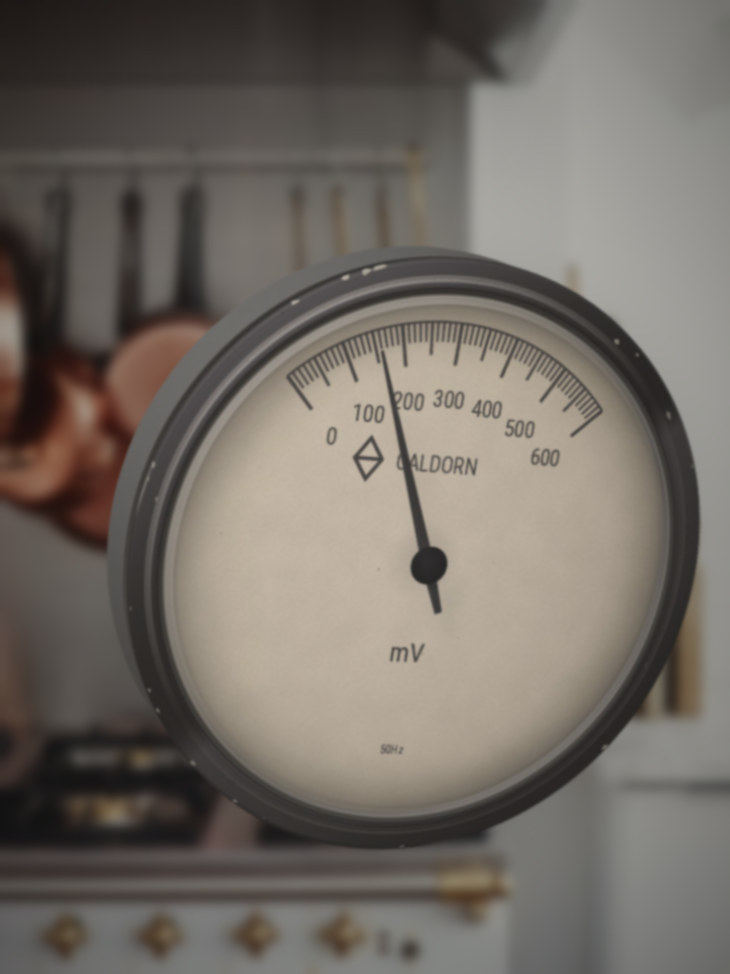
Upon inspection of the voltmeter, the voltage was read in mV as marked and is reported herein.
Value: 150 mV
